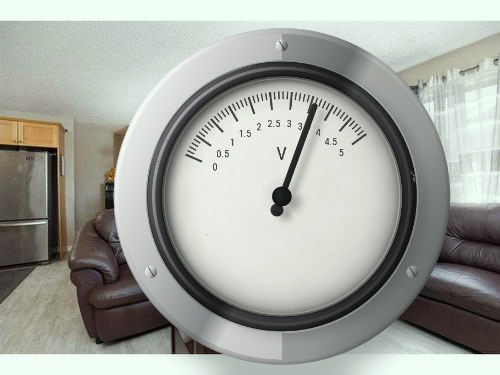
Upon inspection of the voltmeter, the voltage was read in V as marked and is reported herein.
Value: 3.6 V
